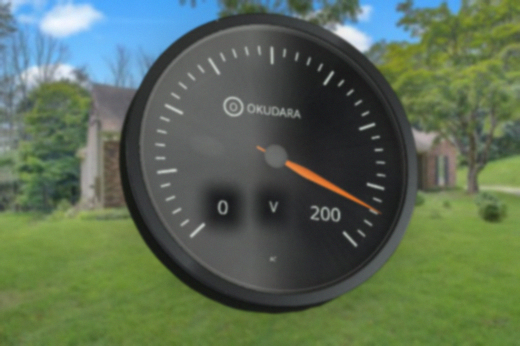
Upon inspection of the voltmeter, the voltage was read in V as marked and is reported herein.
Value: 185 V
